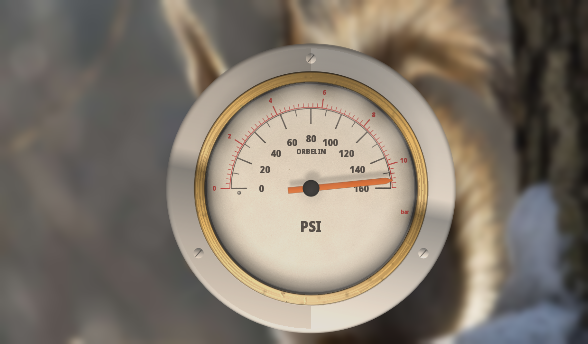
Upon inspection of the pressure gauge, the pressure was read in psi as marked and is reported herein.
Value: 155 psi
